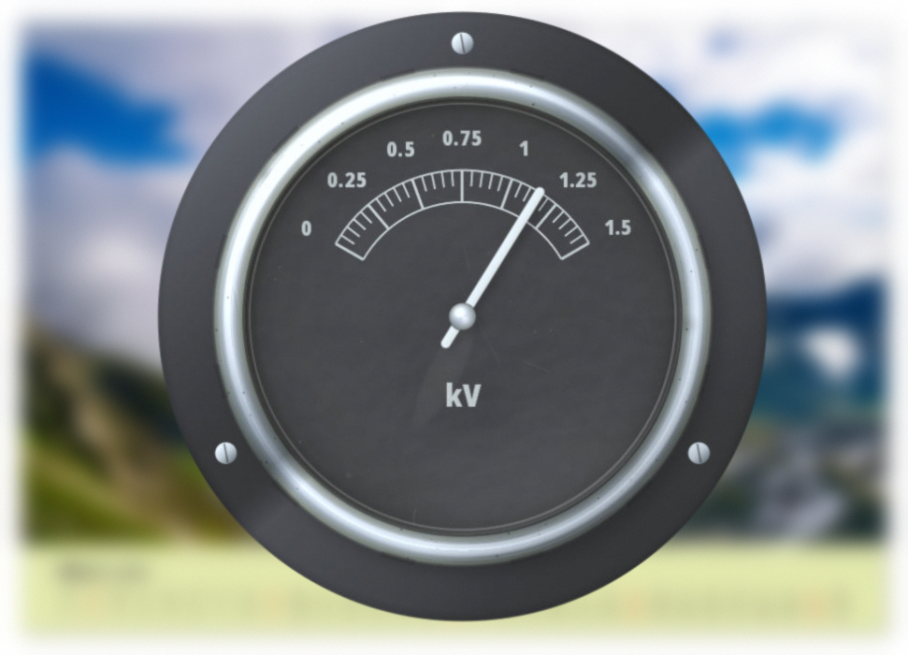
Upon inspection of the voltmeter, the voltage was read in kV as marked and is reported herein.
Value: 1.15 kV
